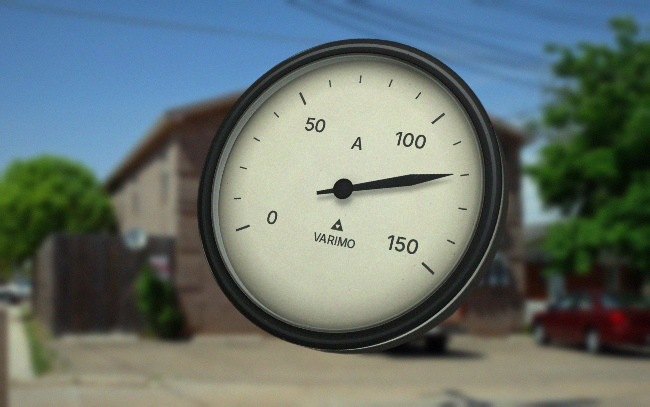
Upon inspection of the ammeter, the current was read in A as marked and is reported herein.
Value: 120 A
